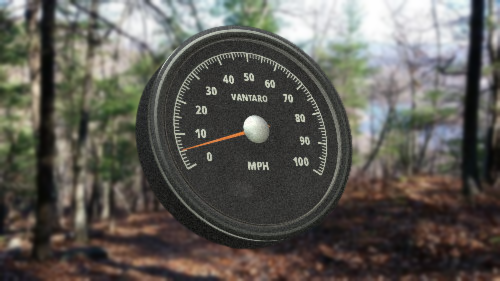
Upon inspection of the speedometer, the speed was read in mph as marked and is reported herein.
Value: 5 mph
